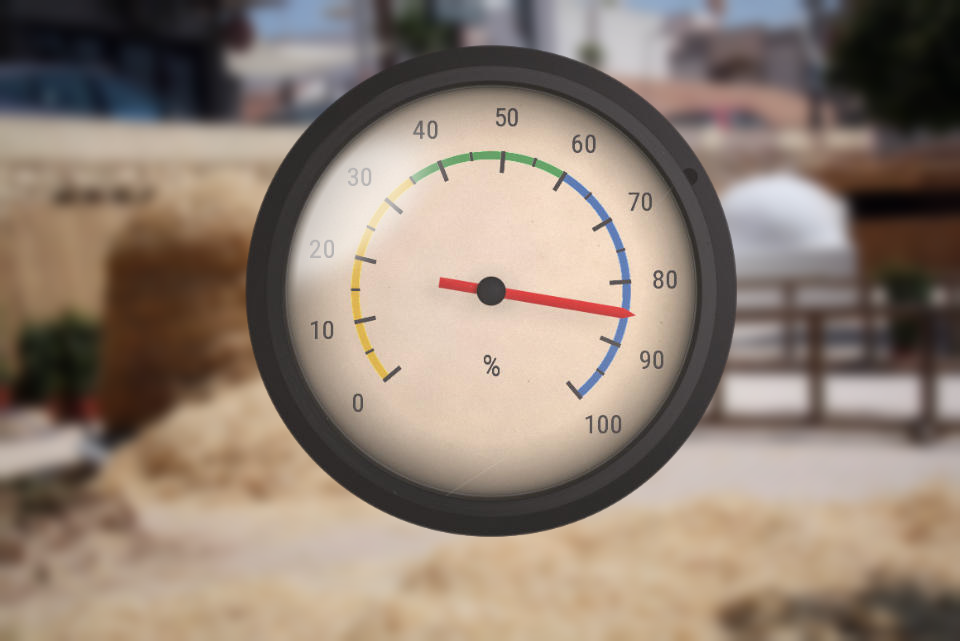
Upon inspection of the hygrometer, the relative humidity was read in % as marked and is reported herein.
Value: 85 %
